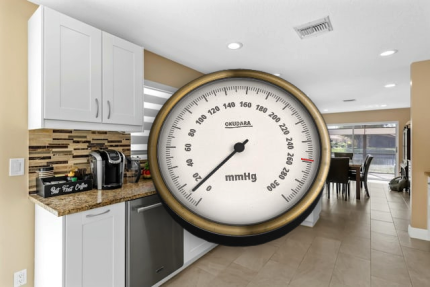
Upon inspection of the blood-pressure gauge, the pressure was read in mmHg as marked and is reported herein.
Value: 10 mmHg
